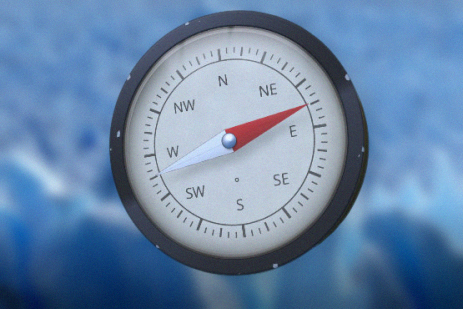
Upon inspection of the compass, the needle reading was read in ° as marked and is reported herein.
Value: 75 °
